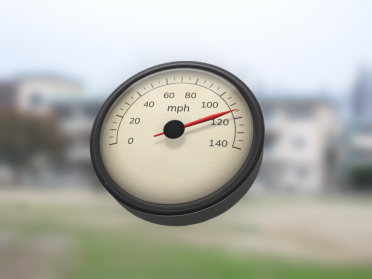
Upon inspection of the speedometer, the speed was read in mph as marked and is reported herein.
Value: 115 mph
